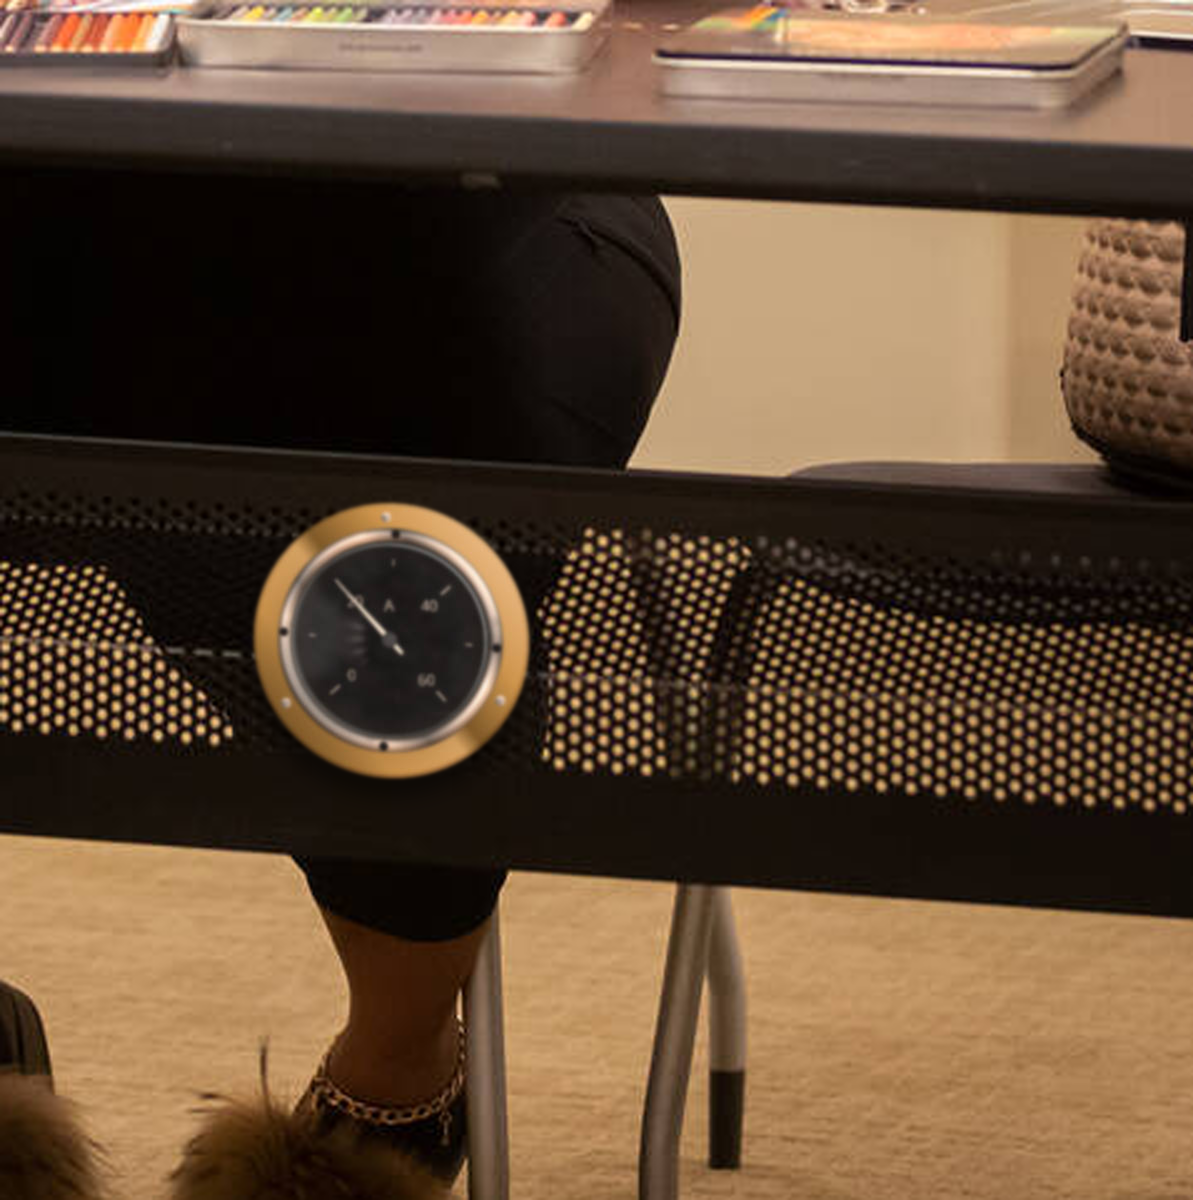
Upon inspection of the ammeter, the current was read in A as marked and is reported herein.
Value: 20 A
